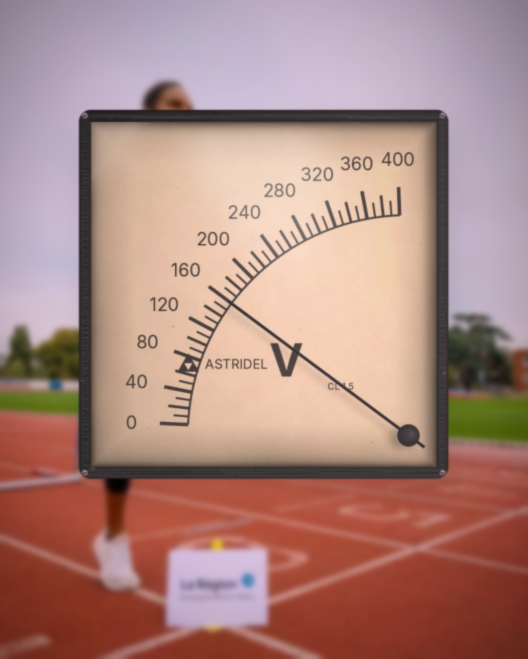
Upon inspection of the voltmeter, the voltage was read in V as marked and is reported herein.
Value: 160 V
